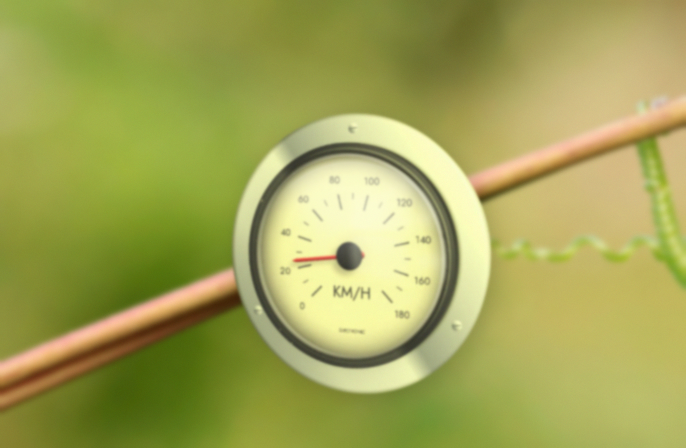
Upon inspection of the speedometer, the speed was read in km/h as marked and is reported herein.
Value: 25 km/h
